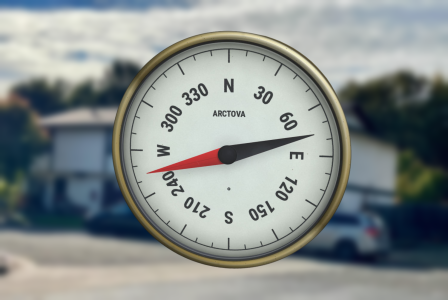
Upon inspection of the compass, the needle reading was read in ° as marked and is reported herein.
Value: 255 °
